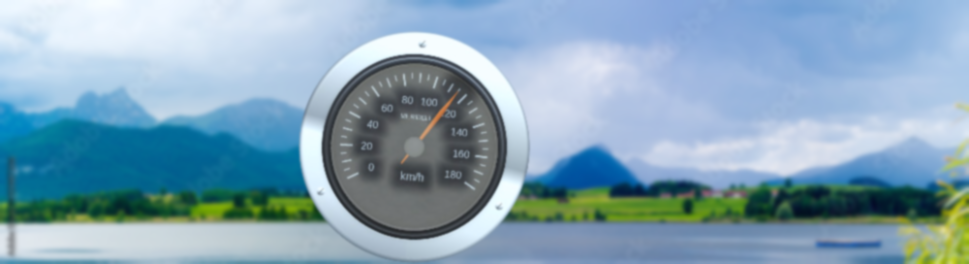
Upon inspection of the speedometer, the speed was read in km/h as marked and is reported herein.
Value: 115 km/h
